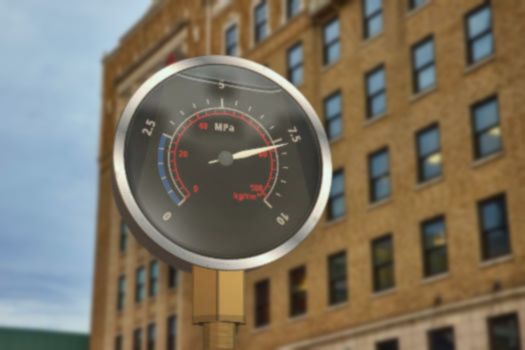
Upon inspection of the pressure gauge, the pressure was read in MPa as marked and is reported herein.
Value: 7.75 MPa
